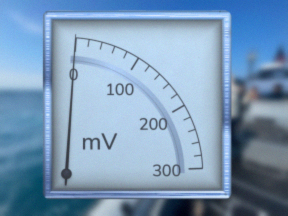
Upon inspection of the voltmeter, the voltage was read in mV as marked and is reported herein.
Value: 0 mV
